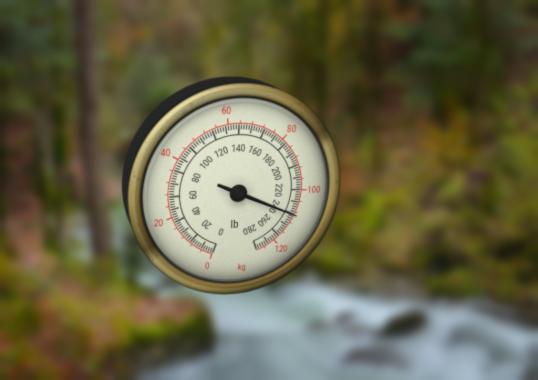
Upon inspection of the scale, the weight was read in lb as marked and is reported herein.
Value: 240 lb
